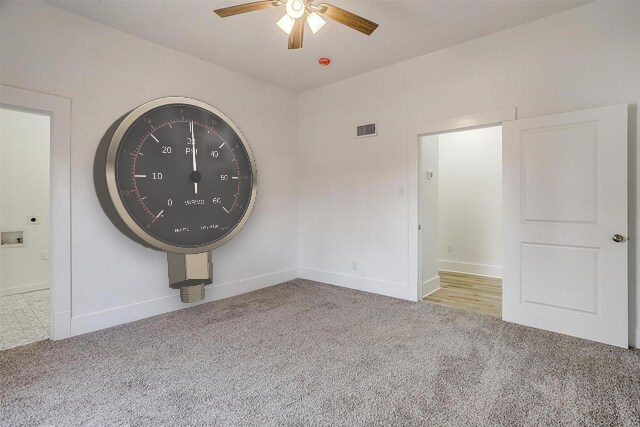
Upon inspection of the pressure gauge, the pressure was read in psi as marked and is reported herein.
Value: 30 psi
